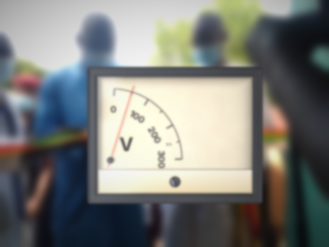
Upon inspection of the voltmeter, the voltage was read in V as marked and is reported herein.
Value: 50 V
